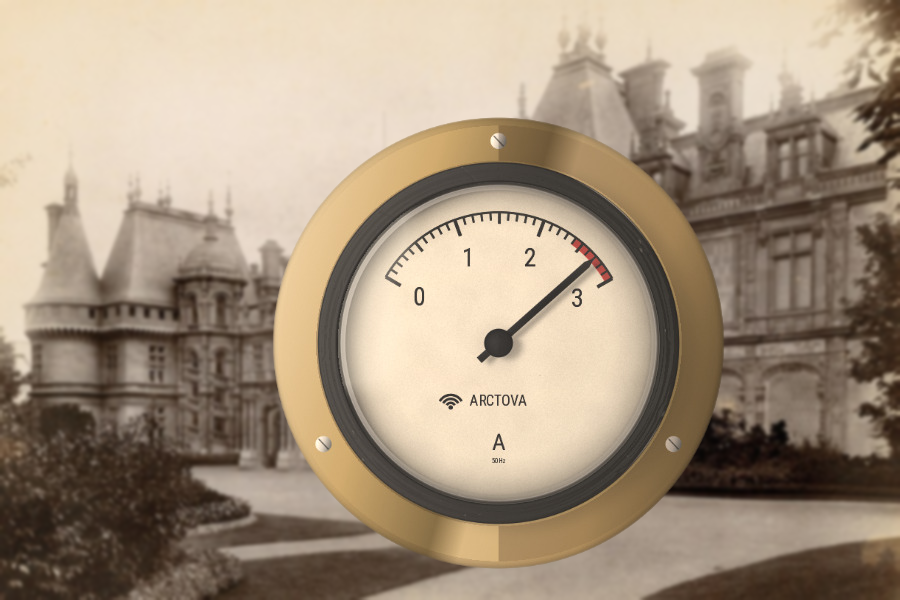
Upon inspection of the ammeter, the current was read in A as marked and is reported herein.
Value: 2.7 A
